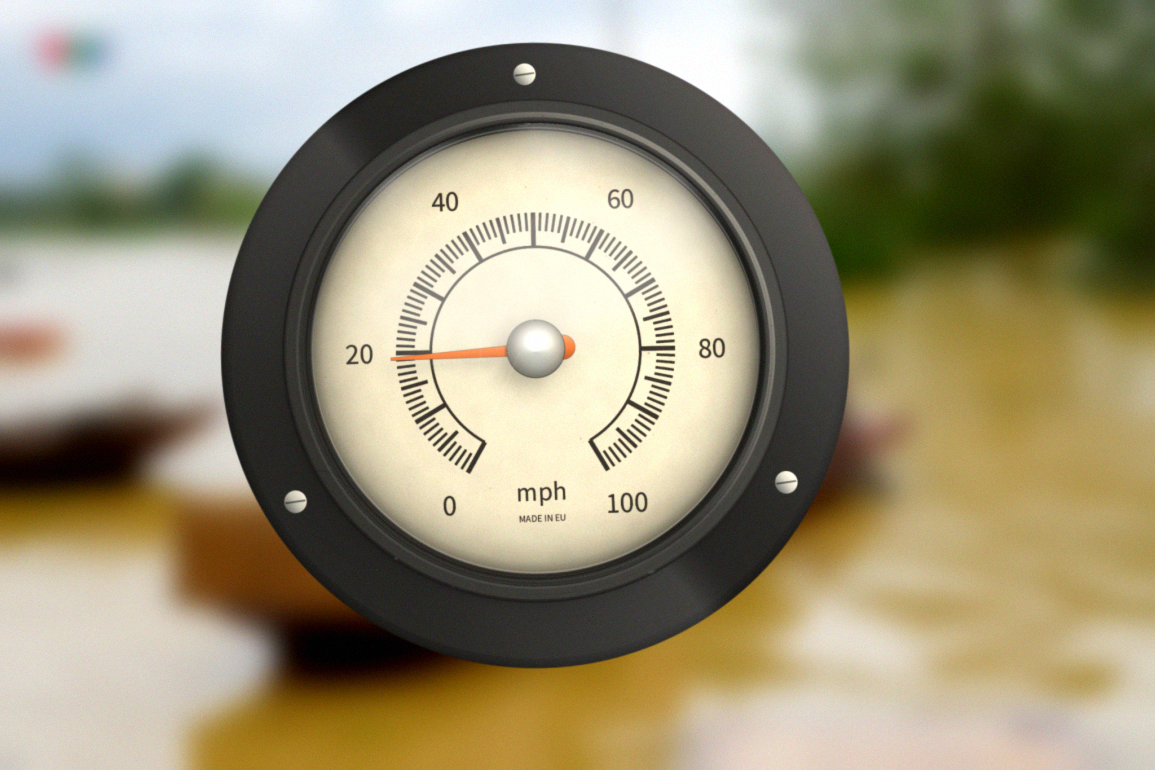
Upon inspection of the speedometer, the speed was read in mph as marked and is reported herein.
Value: 19 mph
